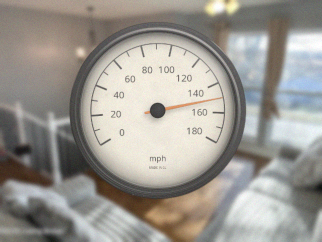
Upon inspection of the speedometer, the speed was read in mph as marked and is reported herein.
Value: 150 mph
